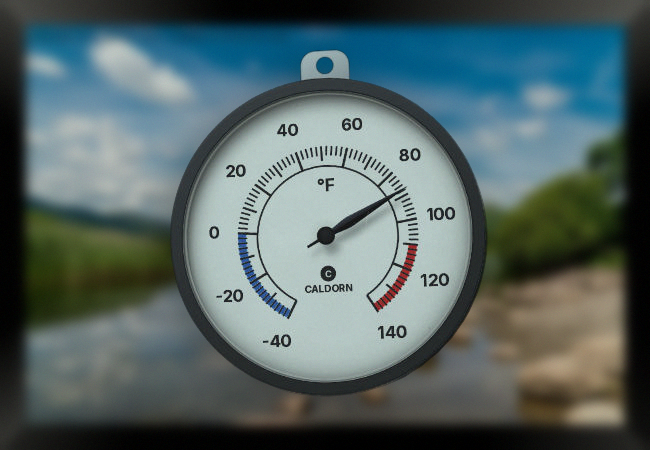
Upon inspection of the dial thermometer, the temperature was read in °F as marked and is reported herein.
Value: 88 °F
